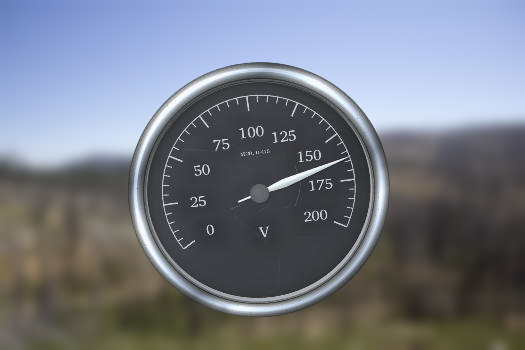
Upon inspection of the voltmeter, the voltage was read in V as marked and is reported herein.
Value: 162.5 V
